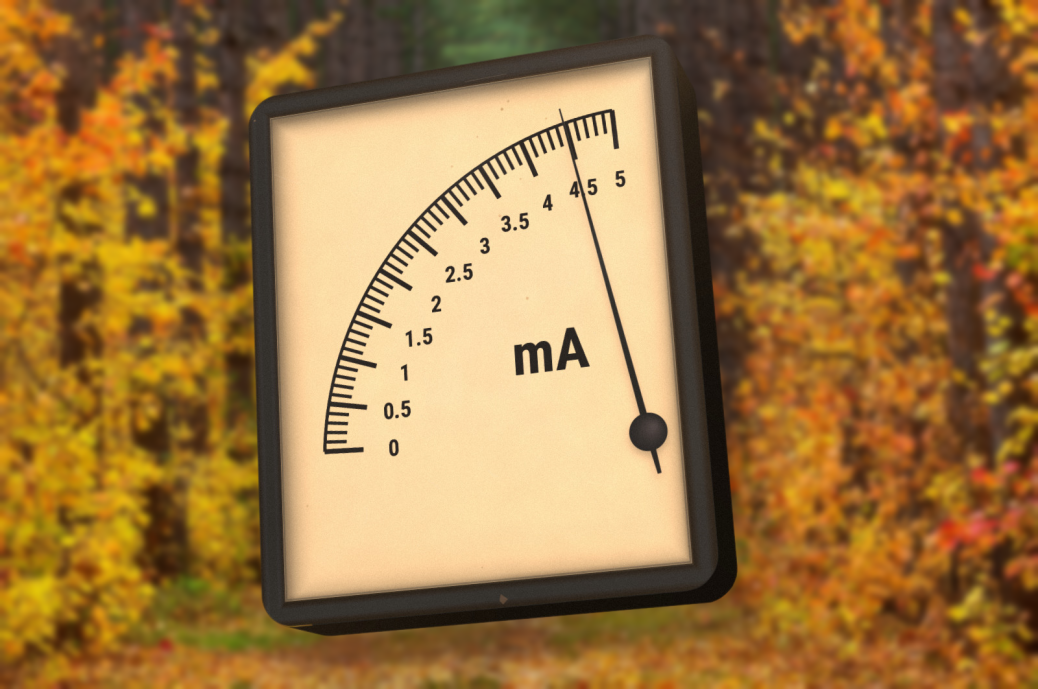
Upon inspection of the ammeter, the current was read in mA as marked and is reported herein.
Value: 4.5 mA
